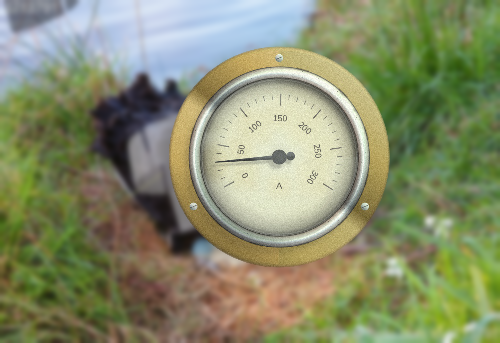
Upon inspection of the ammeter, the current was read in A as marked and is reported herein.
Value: 30 A
